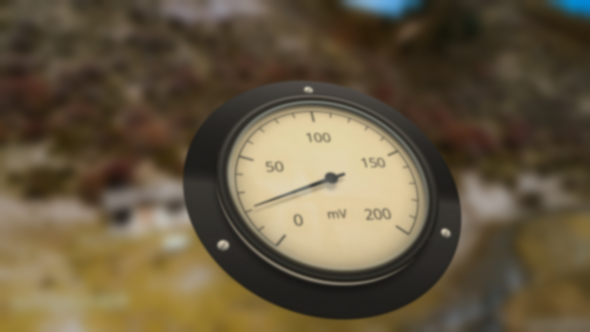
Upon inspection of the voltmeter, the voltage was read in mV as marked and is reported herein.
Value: 20 mV
